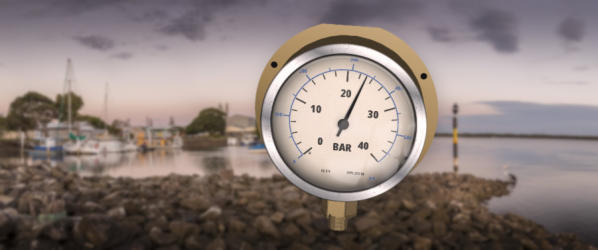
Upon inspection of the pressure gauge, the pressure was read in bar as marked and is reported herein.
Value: 23 bar
